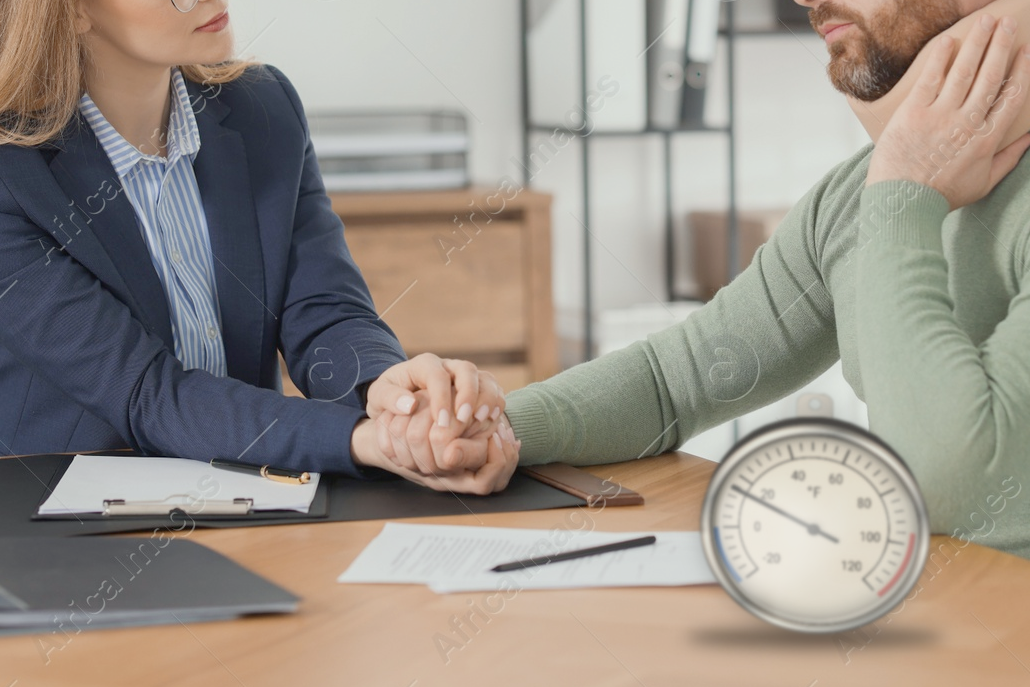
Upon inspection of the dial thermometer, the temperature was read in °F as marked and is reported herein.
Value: 16 °F
